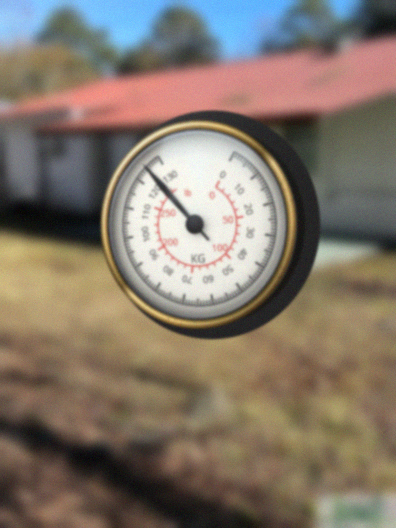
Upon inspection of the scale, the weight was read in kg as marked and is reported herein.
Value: 125 kg
